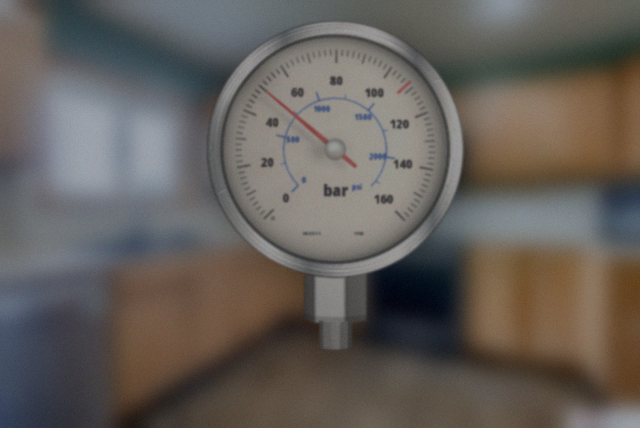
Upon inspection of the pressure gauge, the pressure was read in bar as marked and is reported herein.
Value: 50 bar
